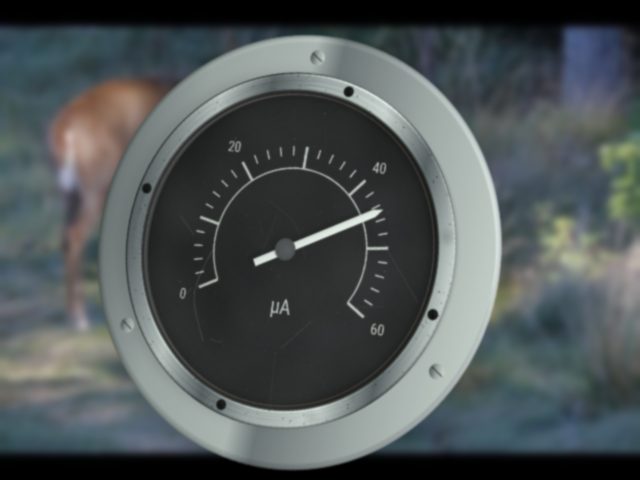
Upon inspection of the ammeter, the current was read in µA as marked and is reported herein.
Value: 45 µA
